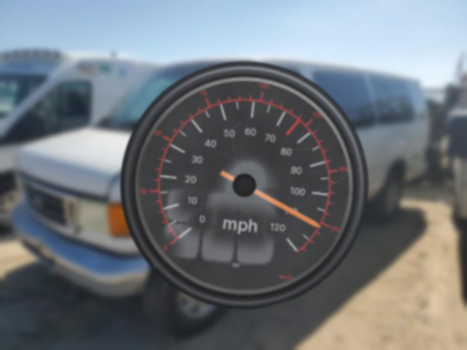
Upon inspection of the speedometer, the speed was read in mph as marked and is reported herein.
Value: 110 mph
